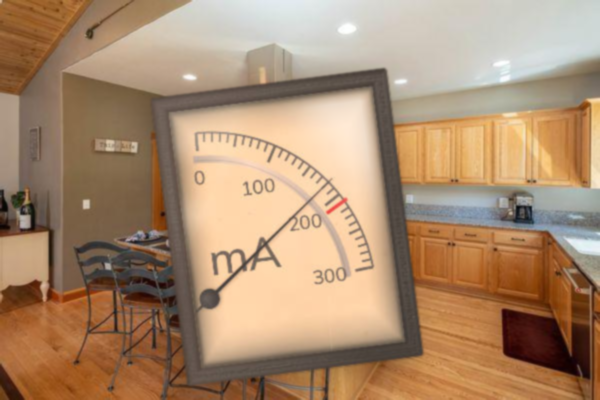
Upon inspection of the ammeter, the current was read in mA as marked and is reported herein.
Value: 180 mA
